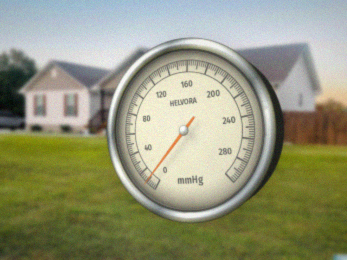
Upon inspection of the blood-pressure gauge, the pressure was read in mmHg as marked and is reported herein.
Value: 10 mmHg
